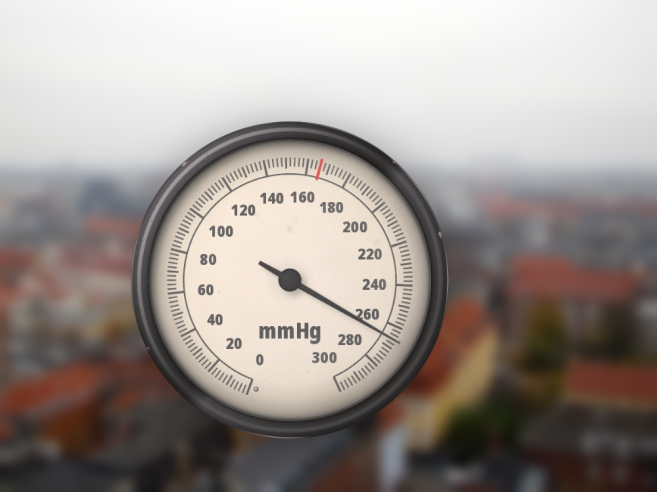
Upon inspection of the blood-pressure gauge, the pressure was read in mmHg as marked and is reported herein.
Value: 266 mmHg
